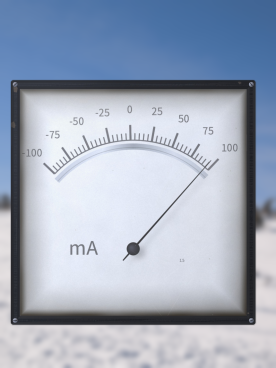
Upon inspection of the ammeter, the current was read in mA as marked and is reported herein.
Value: 95 mA
